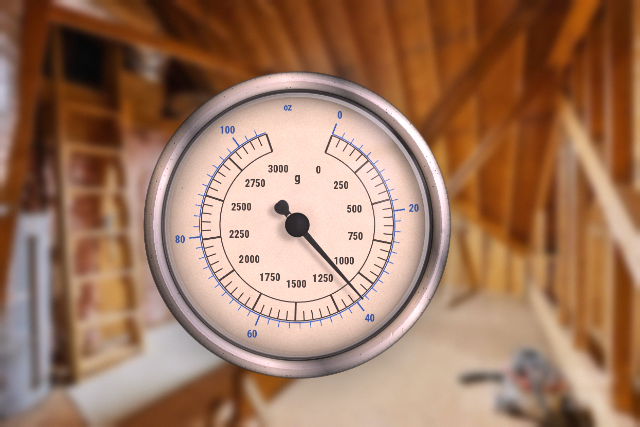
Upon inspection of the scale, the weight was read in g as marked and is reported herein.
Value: 1100 g
